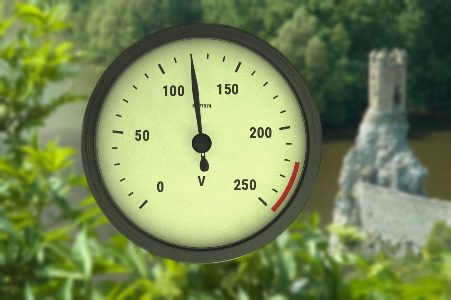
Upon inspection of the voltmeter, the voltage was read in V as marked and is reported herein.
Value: 120 V
